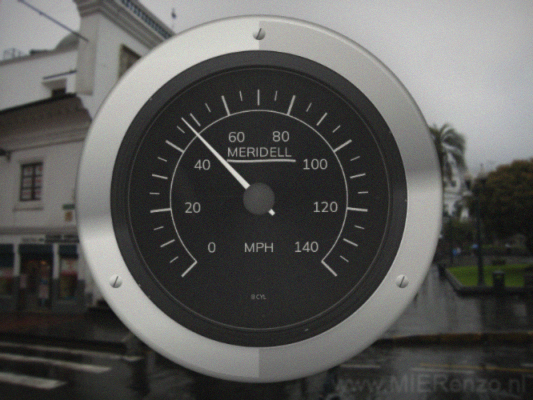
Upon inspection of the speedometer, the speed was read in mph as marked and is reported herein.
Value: 47.5 mph
